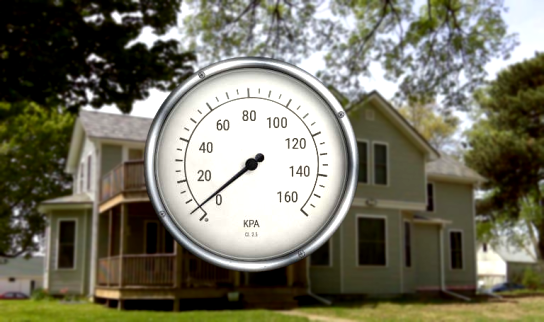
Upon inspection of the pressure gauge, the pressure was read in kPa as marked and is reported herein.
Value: 5 kPa
